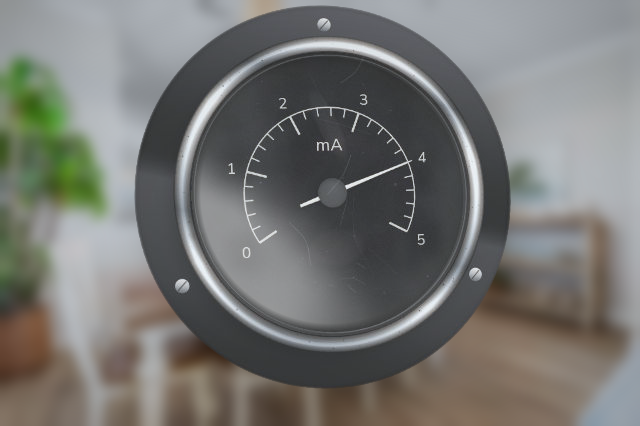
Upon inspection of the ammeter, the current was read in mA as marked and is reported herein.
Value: 4 mA
